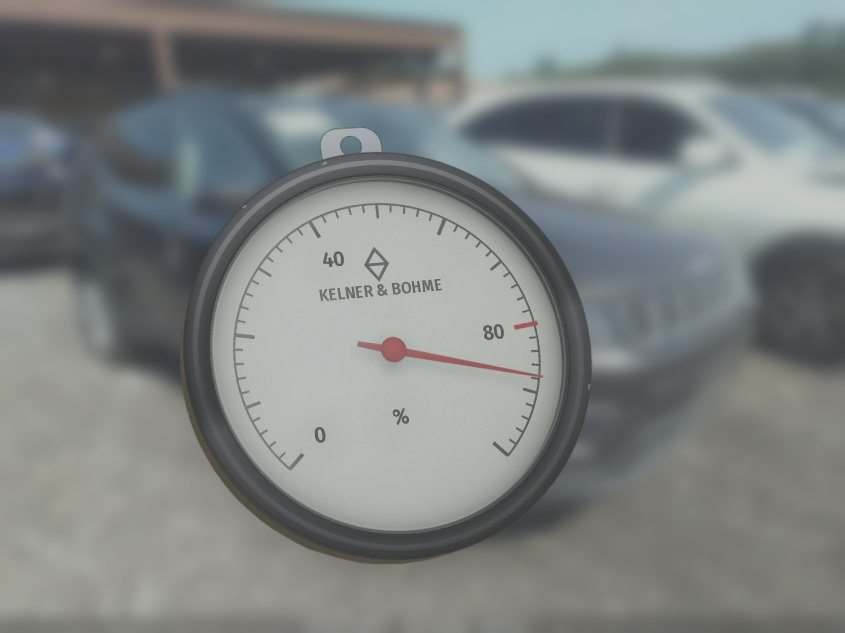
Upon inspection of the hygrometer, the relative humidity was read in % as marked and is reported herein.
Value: 88 %
